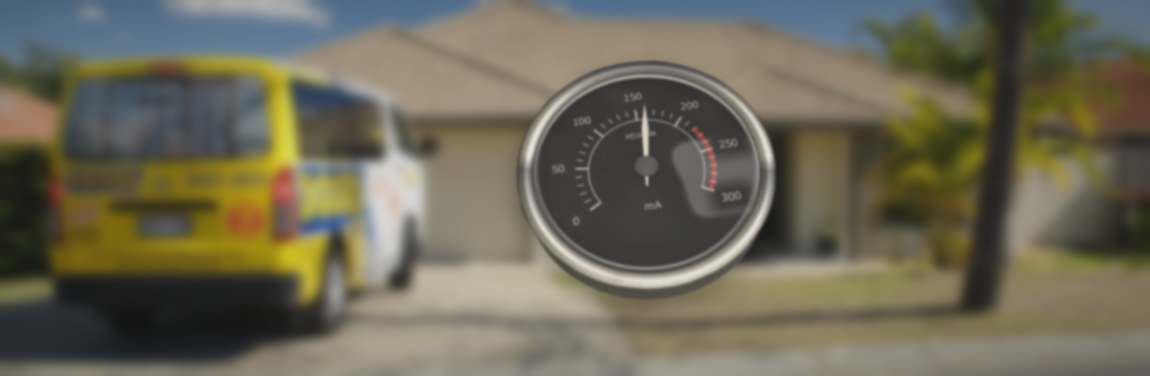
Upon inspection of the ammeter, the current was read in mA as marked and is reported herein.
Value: 160 mA
